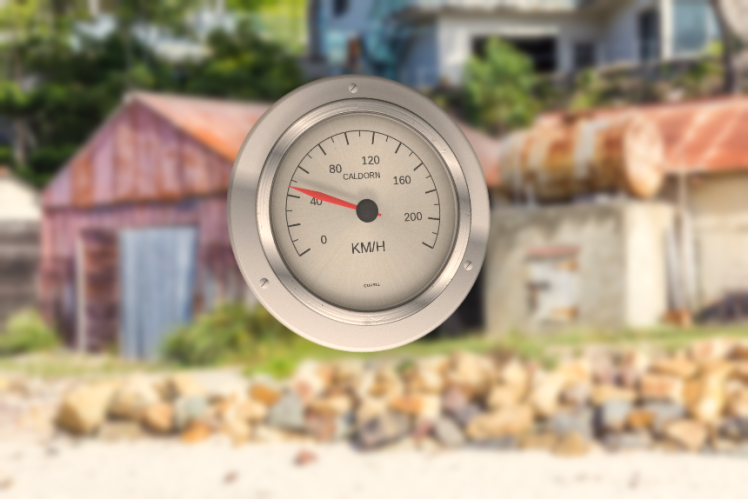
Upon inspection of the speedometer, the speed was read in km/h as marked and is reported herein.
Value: 45 km/h
